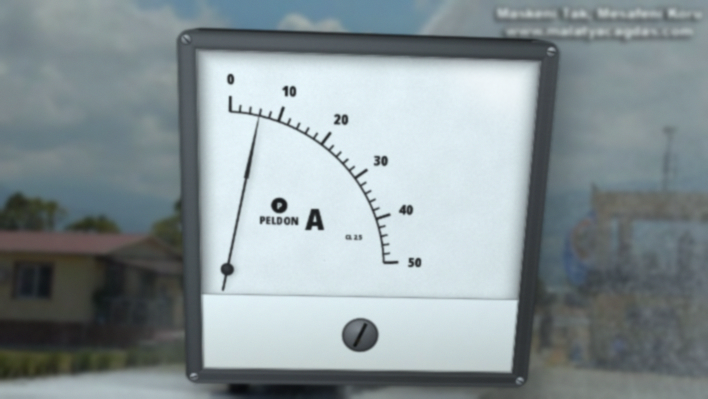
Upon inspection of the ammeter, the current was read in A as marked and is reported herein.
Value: 6 A
